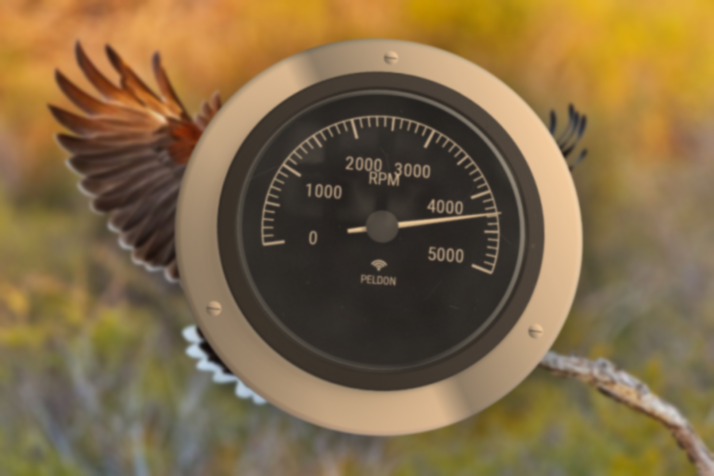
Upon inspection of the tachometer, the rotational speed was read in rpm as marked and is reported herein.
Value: 4300 rpm
